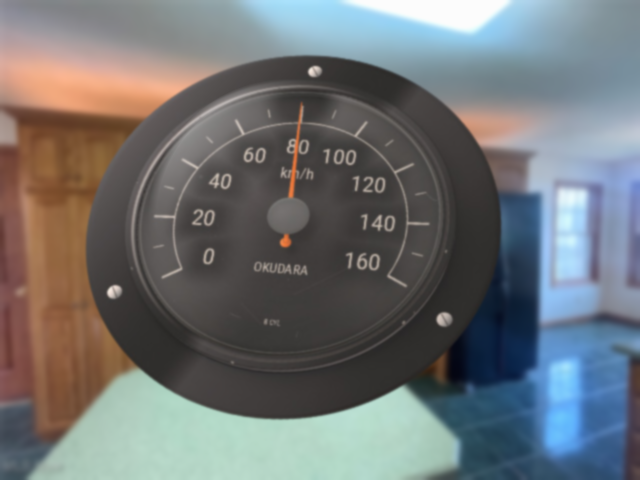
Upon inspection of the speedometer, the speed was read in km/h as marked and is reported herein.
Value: 80 km/h
